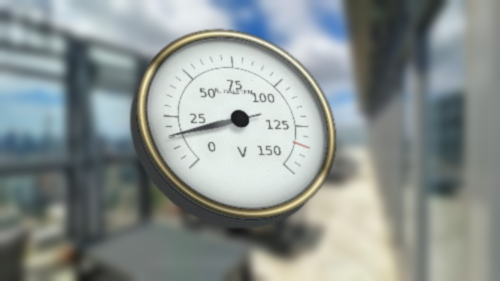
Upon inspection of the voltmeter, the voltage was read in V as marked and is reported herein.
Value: 15 V
